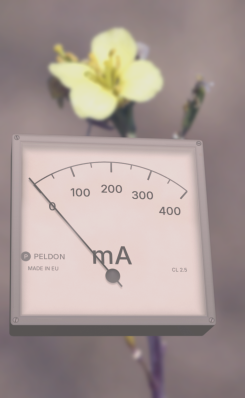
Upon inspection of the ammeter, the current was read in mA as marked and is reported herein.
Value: 0 mA
